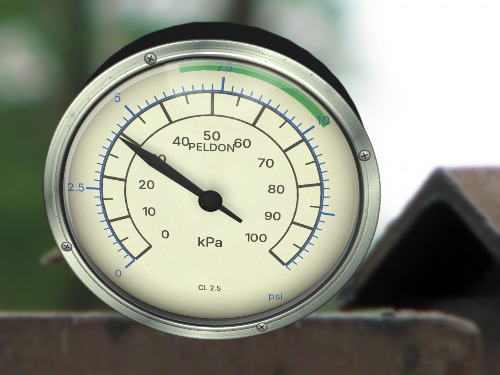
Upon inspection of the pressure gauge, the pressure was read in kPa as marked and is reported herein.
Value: 30 kPa
